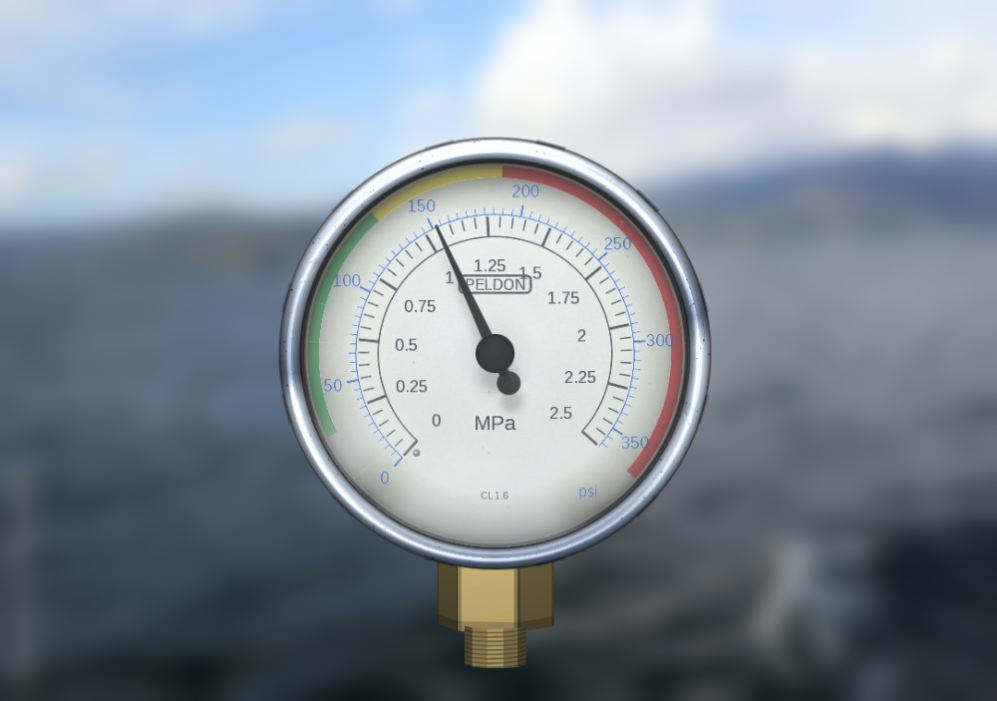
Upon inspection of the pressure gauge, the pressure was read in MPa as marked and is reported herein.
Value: 1.05 MPa
